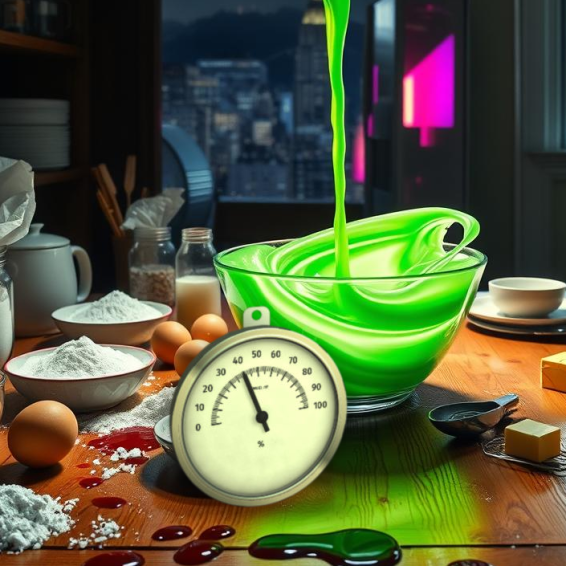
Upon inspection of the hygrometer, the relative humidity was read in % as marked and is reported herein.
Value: 40 %
